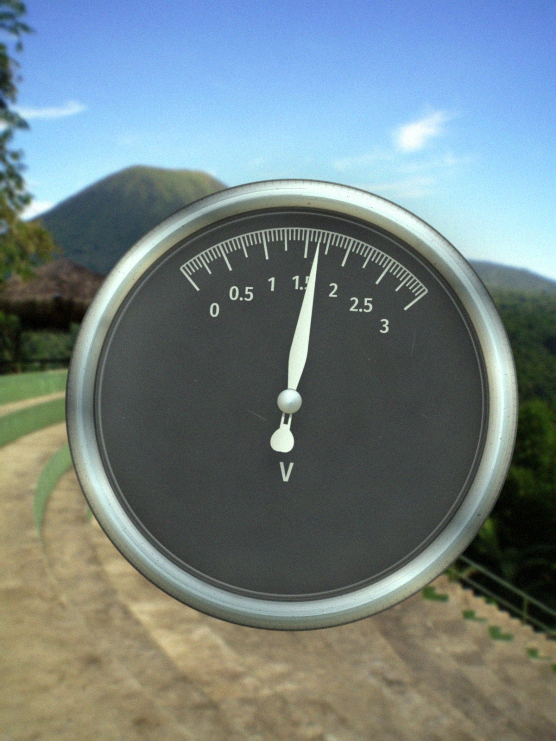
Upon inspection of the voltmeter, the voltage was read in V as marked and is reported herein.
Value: 1.65 V
